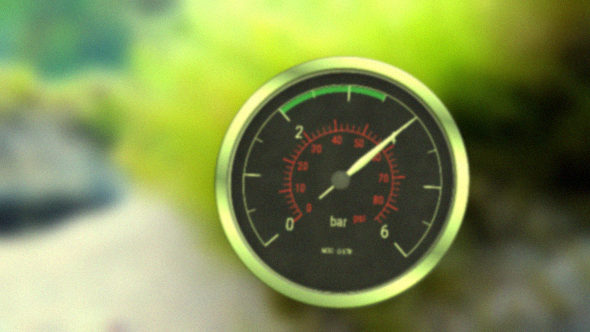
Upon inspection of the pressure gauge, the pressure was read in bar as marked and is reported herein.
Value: 4 bar
